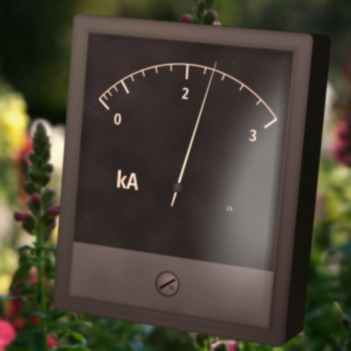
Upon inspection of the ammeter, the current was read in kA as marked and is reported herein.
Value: 2.3 kA
